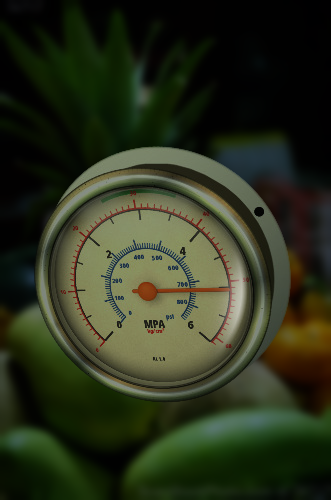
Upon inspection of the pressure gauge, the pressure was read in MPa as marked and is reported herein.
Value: 5 MPa
